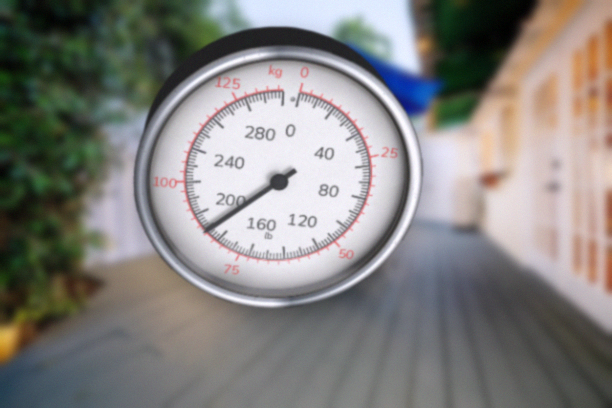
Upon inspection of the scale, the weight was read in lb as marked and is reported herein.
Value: 190 lb
